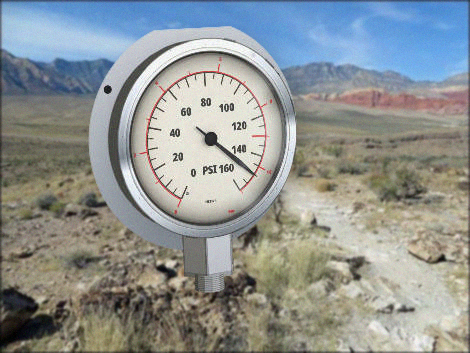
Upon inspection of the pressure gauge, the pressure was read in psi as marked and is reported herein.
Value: 150 psi
